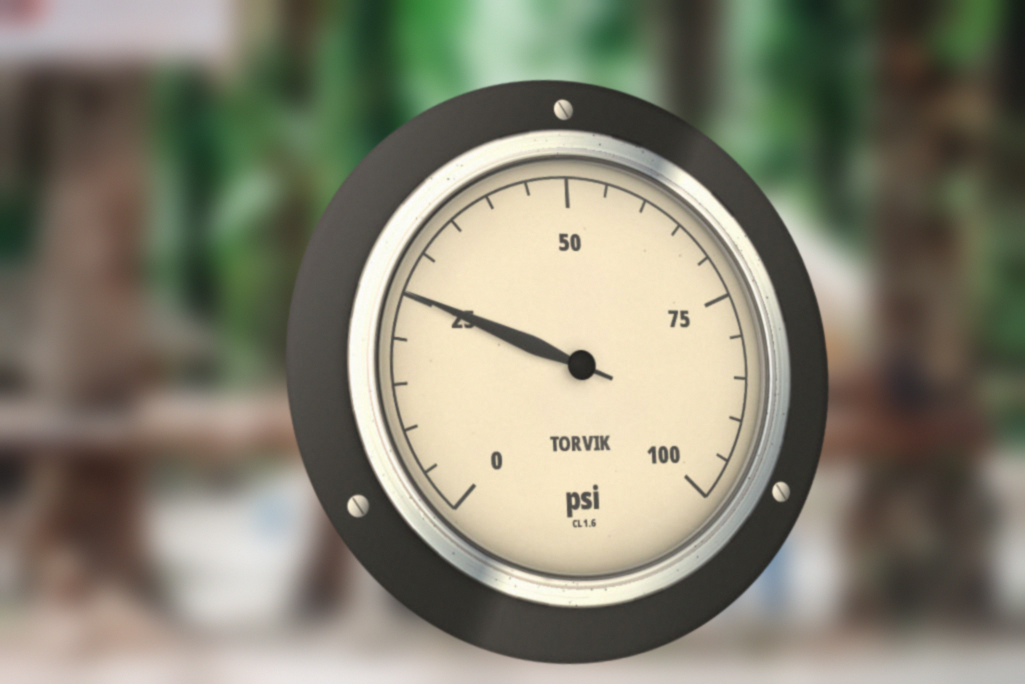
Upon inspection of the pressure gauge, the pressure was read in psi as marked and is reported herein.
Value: 25 psi
